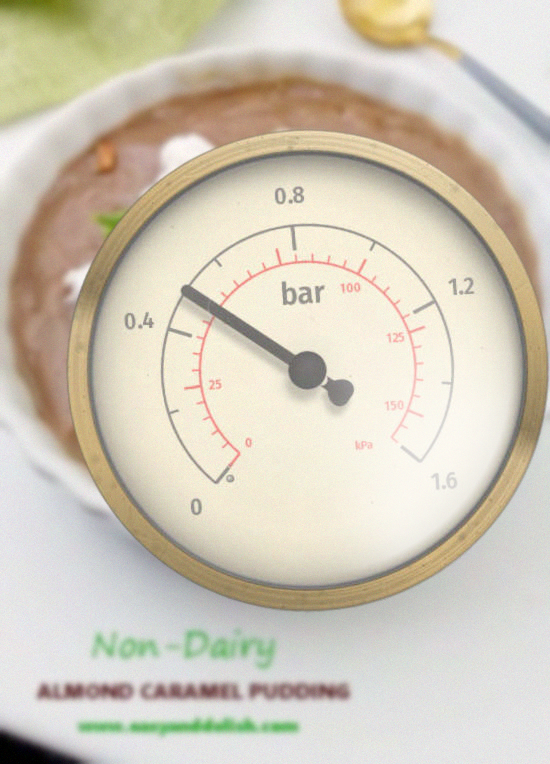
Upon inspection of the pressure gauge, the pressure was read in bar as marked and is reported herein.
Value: 0.5 bar
